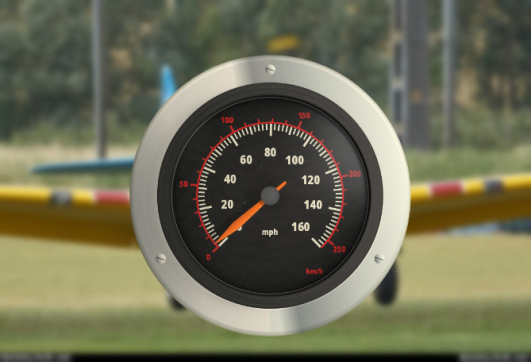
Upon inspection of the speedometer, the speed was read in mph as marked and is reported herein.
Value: 2 mph
